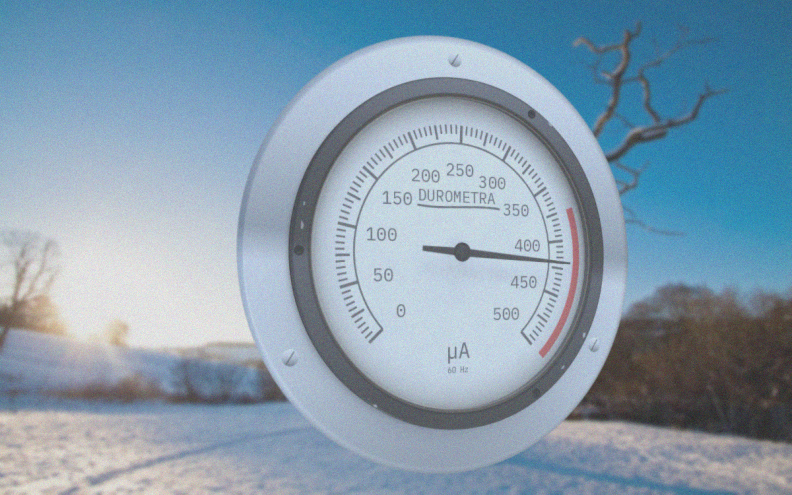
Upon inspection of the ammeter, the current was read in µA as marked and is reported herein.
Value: 420 µA
